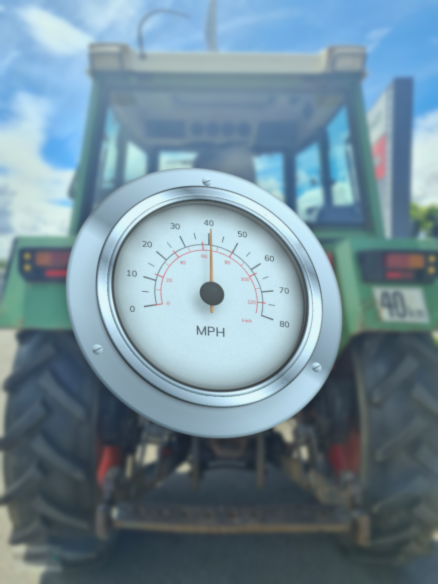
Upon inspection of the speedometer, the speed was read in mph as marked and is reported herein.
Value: 40 mph
